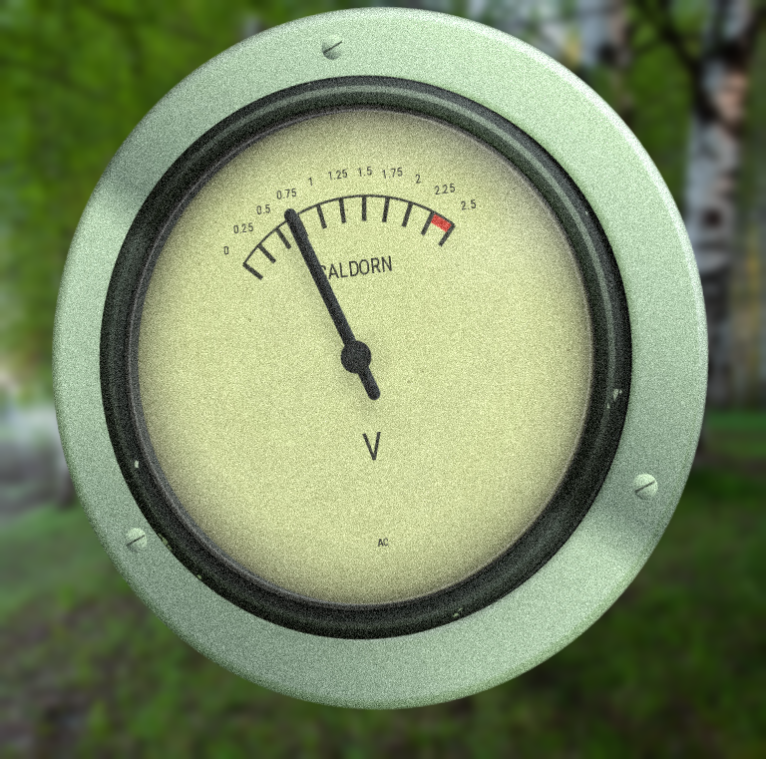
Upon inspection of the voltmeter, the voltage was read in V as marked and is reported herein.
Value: 0.75 V
